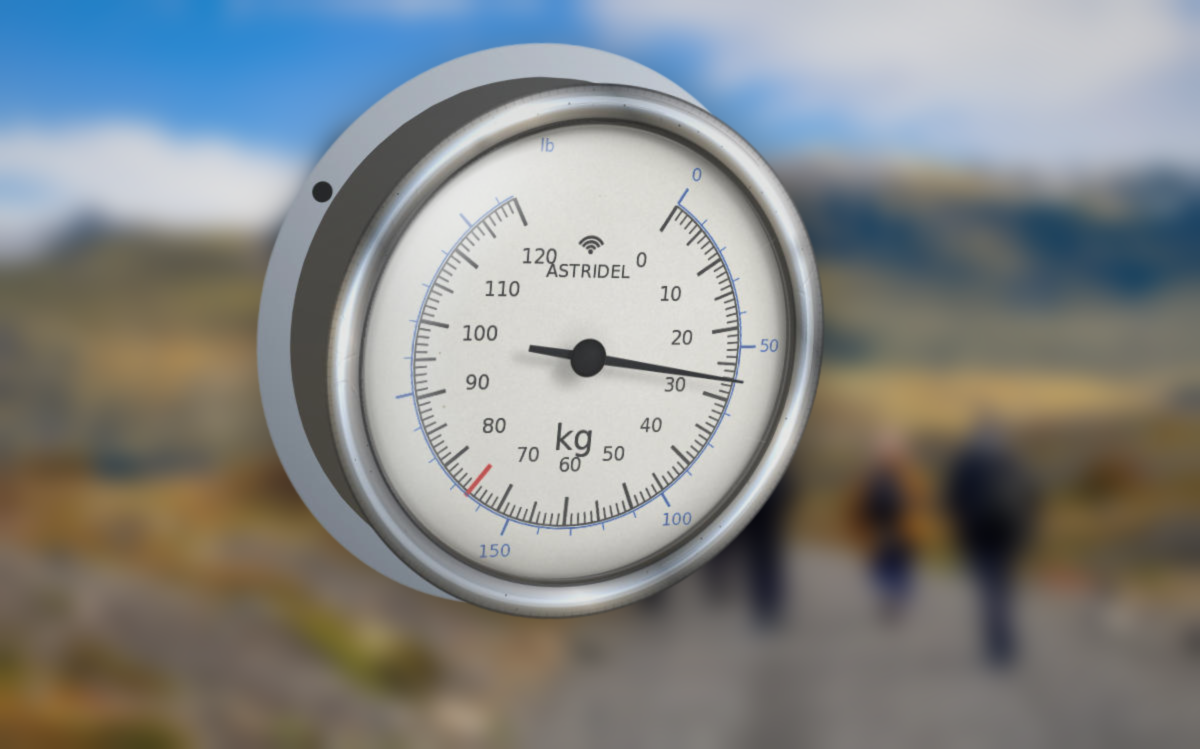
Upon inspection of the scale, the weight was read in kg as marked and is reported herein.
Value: 27 kg
